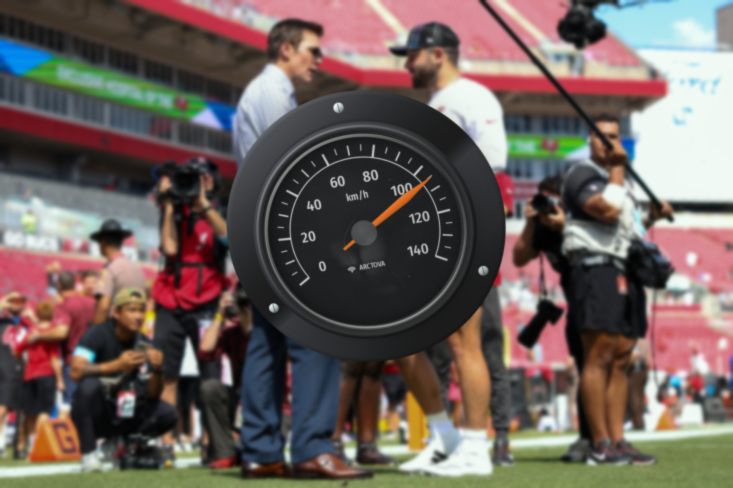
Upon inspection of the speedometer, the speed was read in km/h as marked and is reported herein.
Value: 105 km/h
